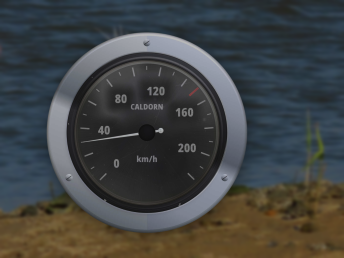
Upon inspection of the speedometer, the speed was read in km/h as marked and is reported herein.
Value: 30 km/h
